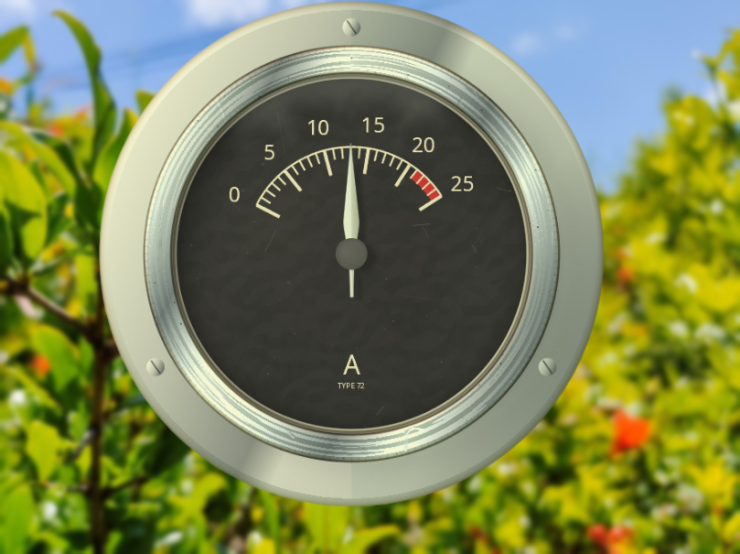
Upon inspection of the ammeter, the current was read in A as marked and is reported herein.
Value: 13 A
